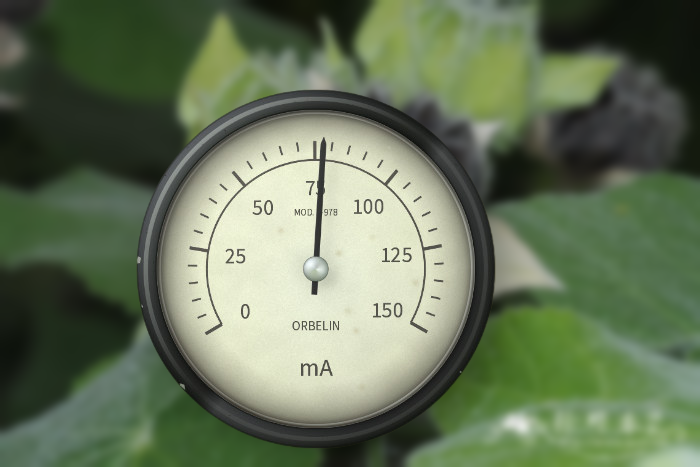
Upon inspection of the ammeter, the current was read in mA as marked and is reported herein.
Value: 77.5 mA
